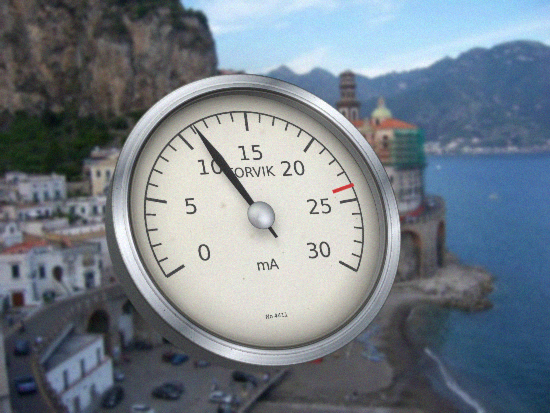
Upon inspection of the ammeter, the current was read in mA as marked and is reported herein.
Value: 11 mA
